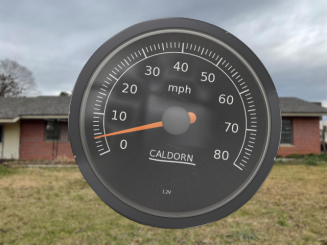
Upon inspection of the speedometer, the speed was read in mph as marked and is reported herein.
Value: 4 mph
